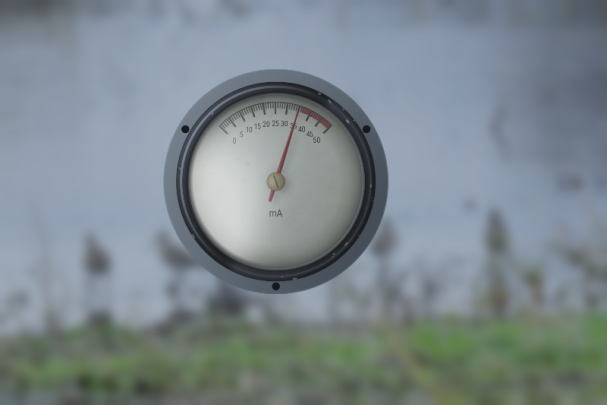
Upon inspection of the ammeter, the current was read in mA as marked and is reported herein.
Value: 35 mA
